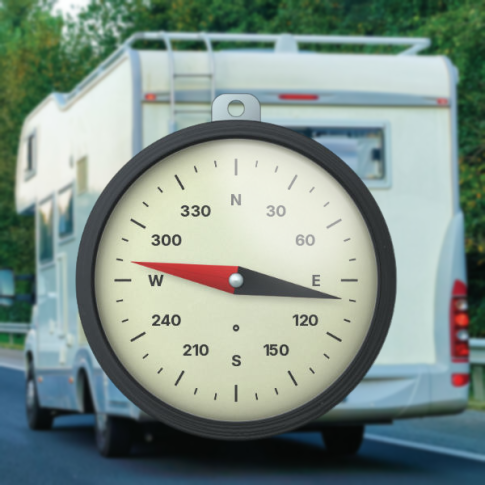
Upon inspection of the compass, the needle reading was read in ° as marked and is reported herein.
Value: 280 °
